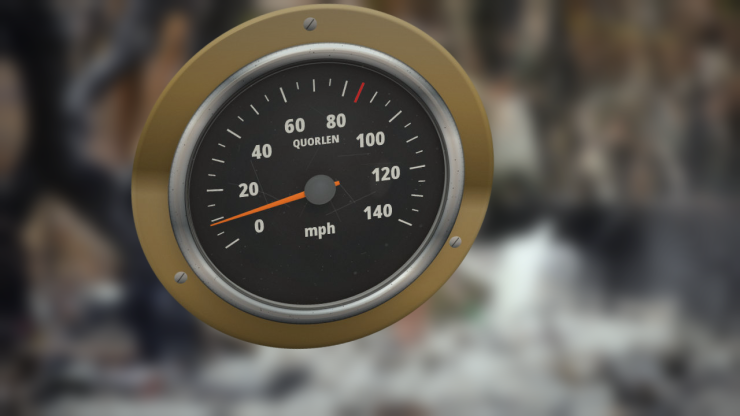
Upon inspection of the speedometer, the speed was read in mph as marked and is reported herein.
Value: 10 mph
